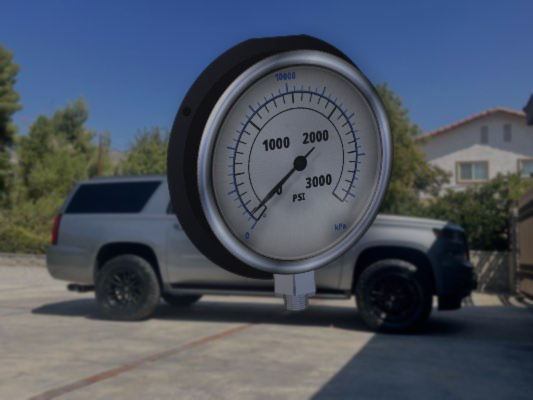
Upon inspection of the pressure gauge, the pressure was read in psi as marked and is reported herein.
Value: 100 psi
